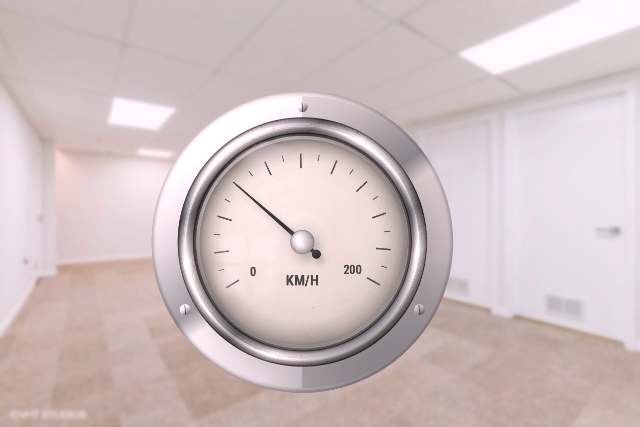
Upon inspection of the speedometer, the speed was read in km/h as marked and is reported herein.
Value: 60 km/h
